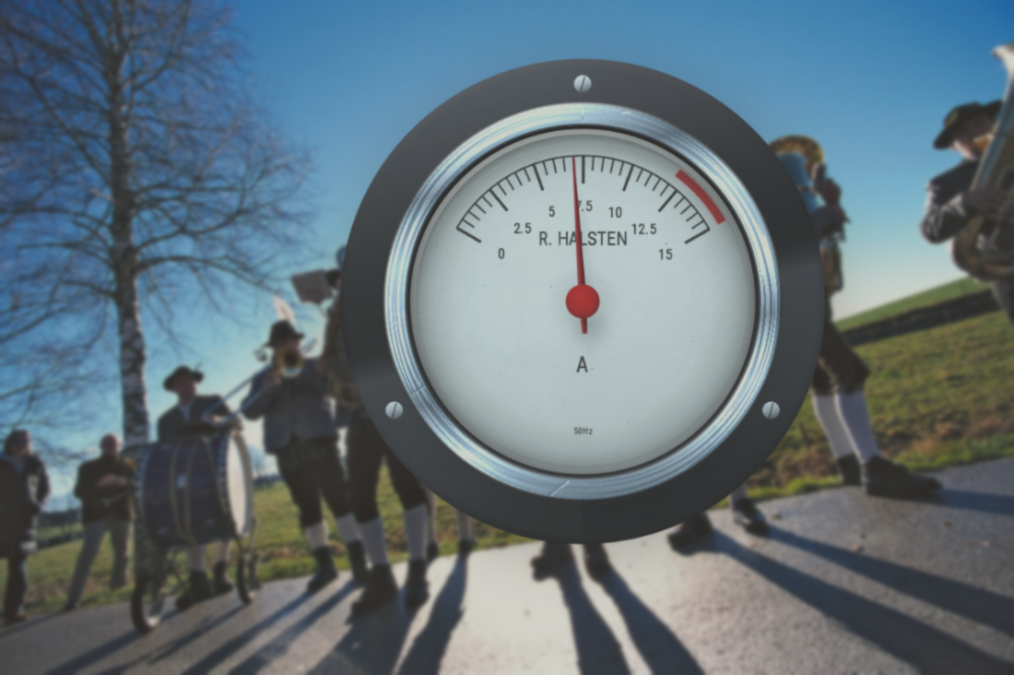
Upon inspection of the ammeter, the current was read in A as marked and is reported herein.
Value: 7 A
